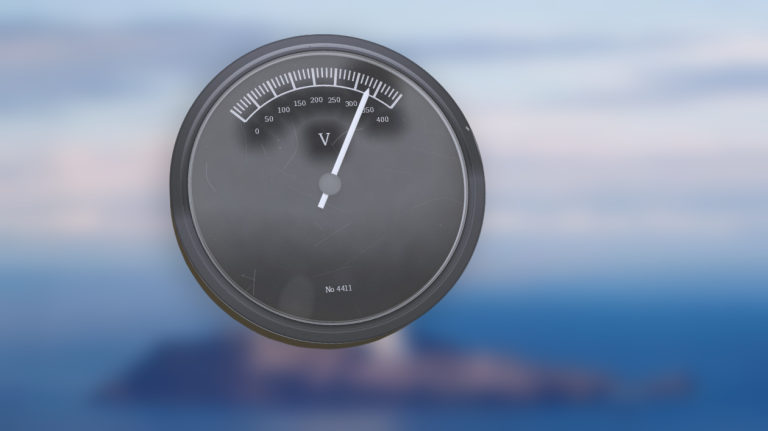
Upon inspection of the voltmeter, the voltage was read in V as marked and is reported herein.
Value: 330 V
